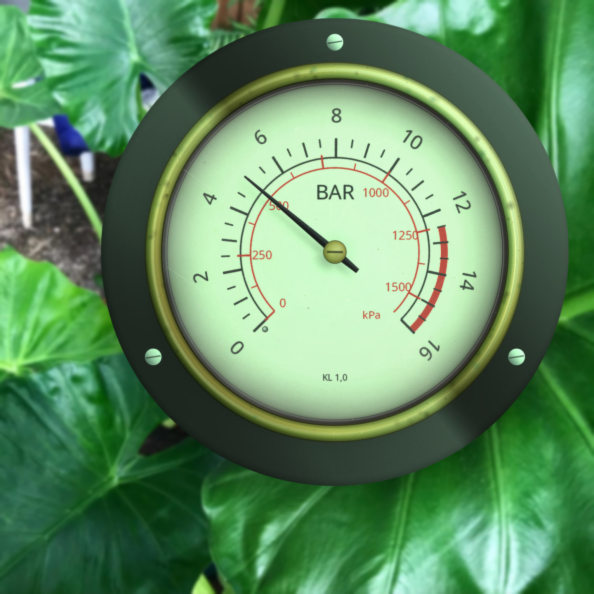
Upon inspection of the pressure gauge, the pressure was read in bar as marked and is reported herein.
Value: 5 bar
